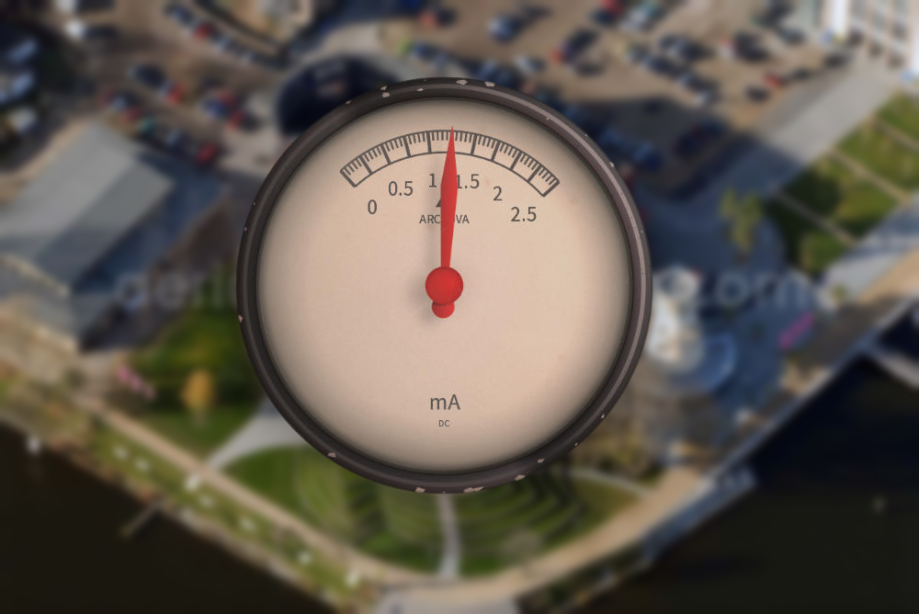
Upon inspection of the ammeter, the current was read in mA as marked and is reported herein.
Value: 1.25 mA
